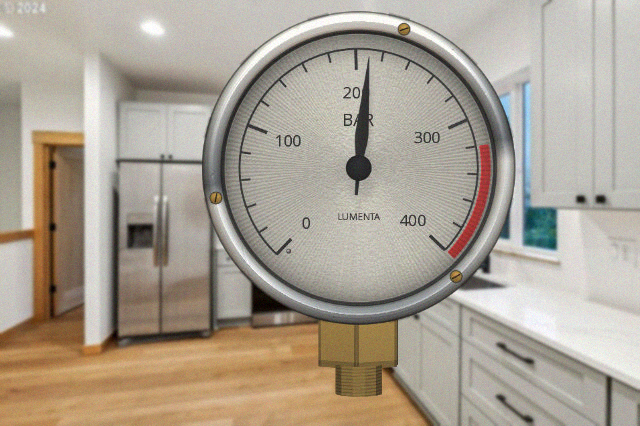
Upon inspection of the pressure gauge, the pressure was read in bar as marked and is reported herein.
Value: 210 bar
